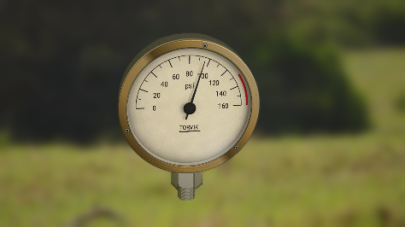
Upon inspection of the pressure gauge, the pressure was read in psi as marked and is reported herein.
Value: 95 psi
